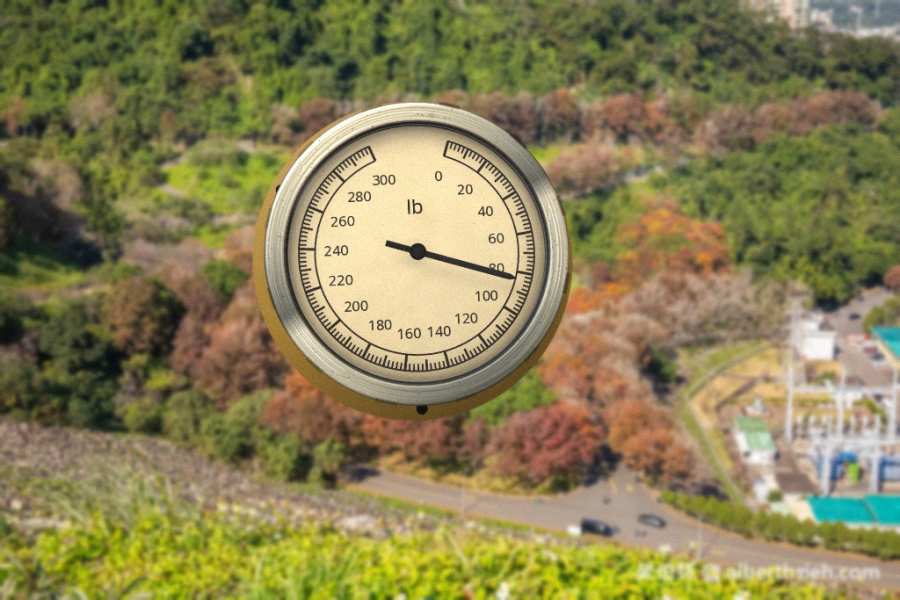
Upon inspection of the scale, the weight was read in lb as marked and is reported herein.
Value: 84 lb
